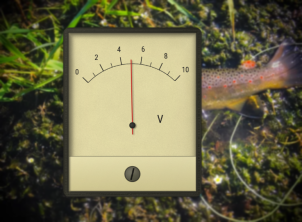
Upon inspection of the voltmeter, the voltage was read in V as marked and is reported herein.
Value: 5 V
